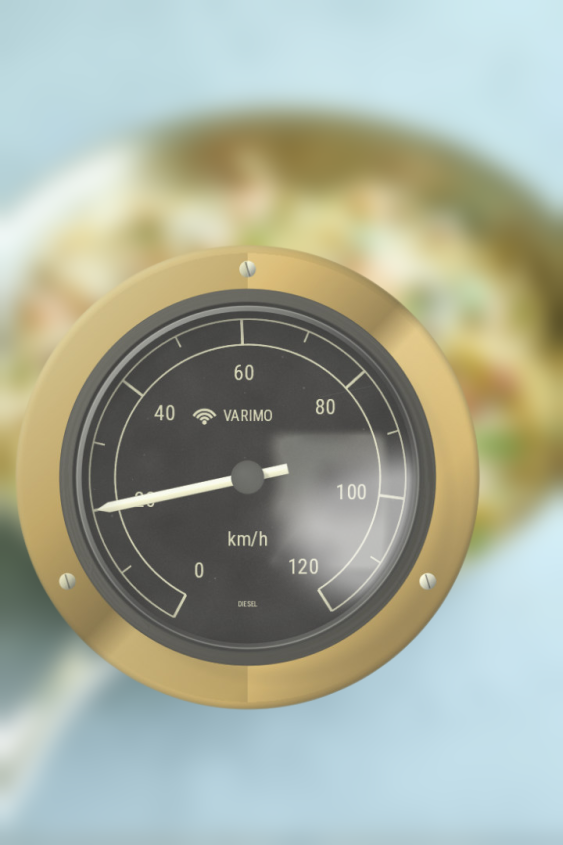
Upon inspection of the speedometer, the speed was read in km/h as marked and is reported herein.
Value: 20 km/h
